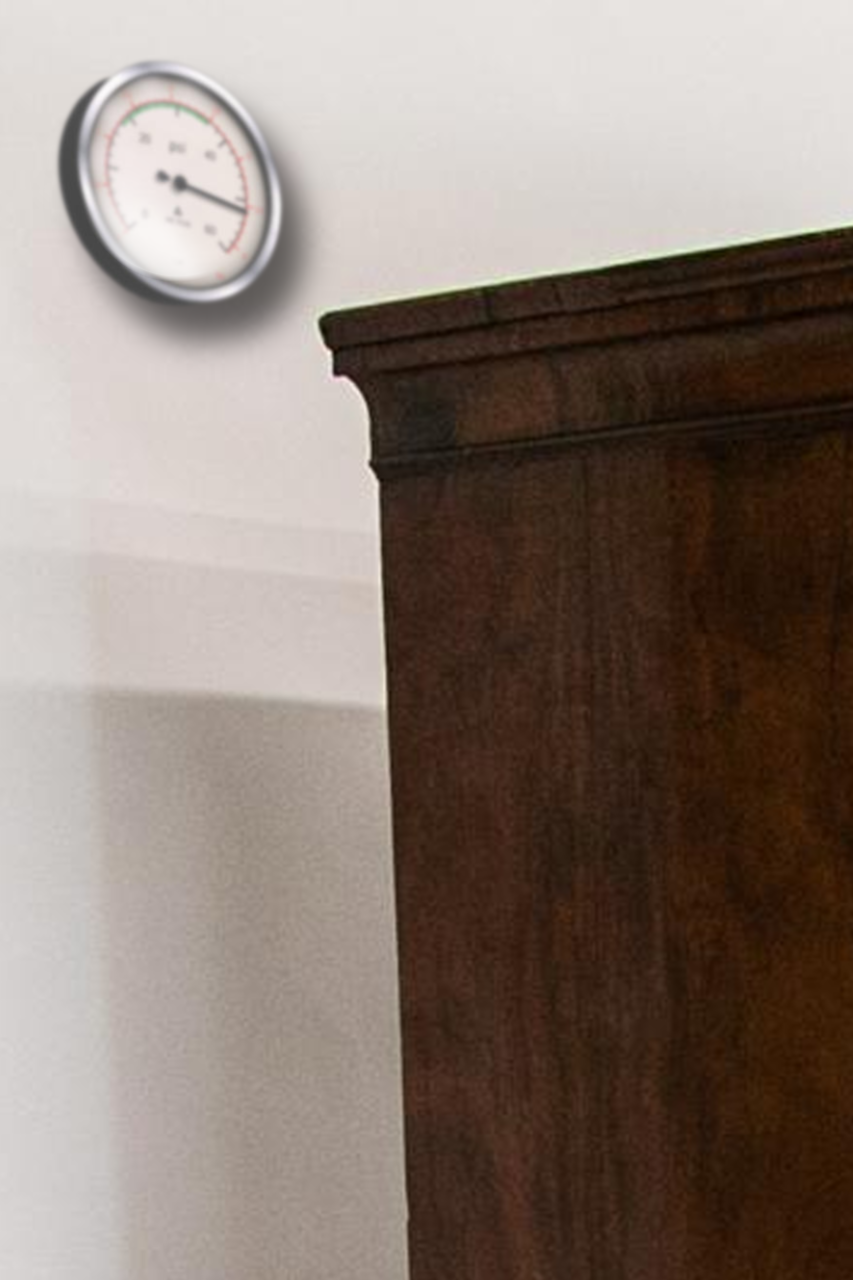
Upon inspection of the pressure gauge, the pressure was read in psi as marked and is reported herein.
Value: 52 psi
